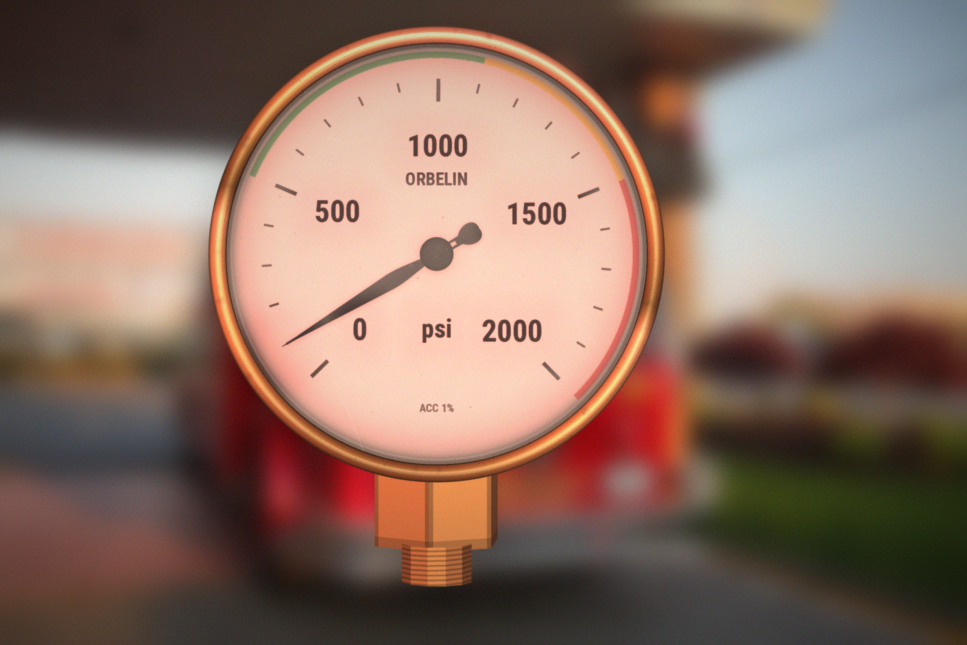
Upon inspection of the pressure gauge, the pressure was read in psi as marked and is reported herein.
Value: 100 psi
